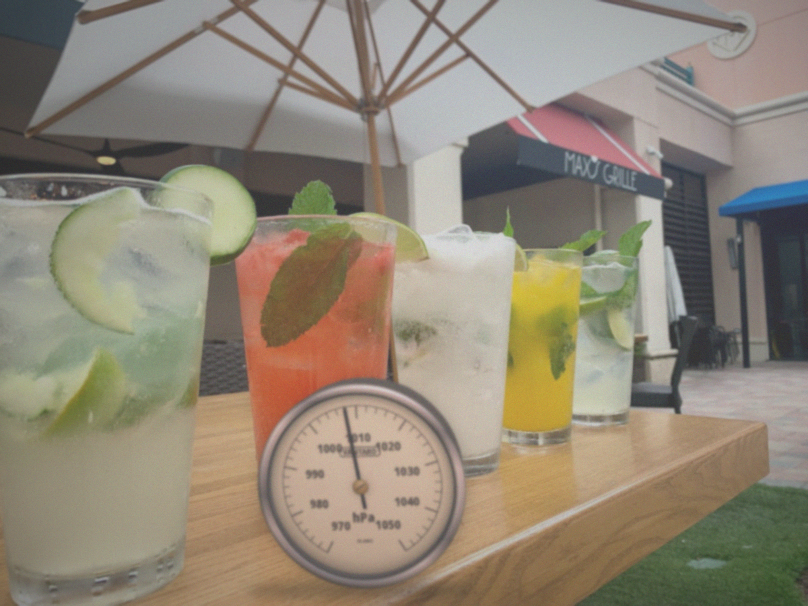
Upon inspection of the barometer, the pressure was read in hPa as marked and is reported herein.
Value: 1008 hPa
